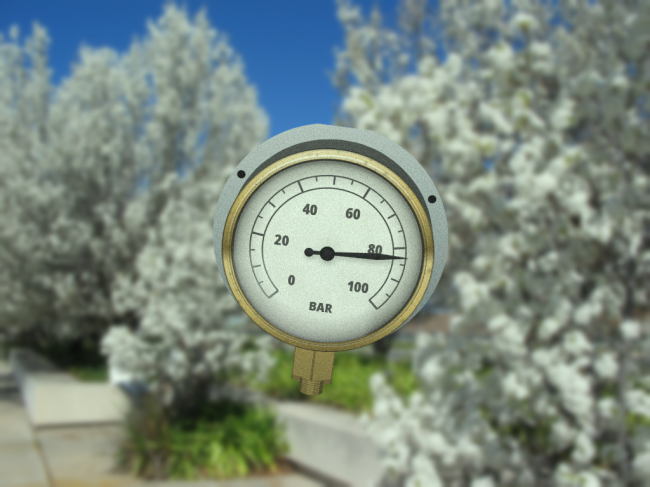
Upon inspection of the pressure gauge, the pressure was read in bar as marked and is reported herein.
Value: 82.5 bar
